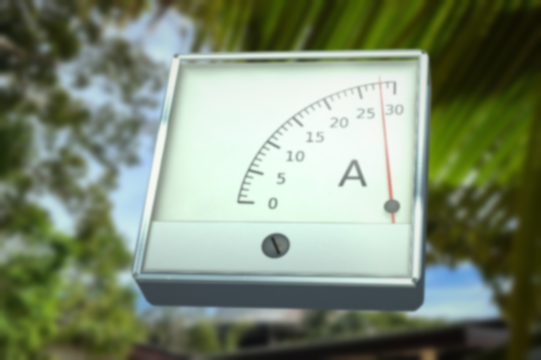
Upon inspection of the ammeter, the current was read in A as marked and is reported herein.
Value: 28 A
